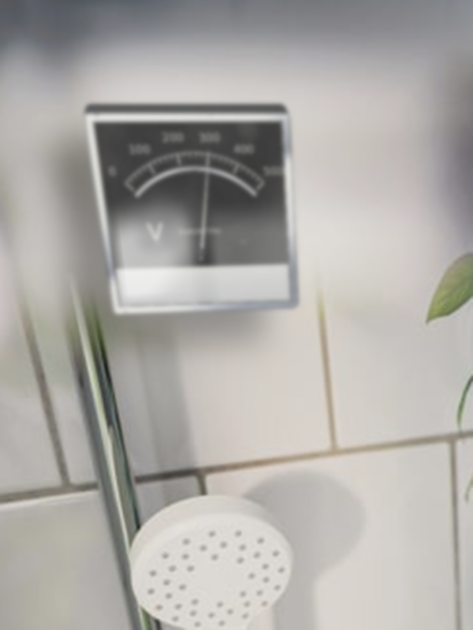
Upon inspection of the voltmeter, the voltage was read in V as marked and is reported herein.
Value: 300 V
